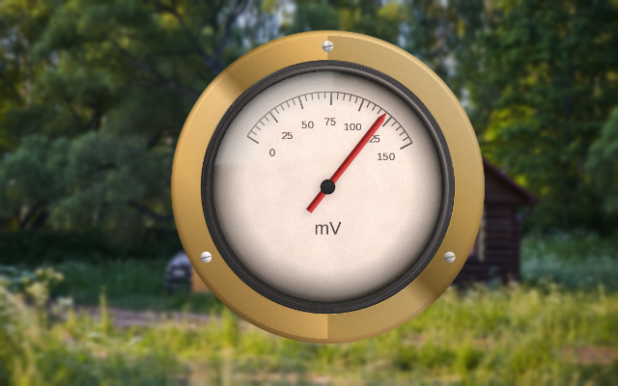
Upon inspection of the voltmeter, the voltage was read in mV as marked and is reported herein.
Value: 120 mV
